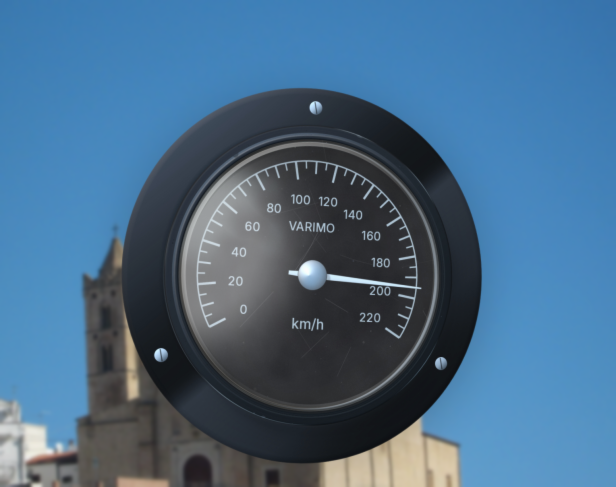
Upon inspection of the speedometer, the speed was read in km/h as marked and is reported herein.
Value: 195 km/h
